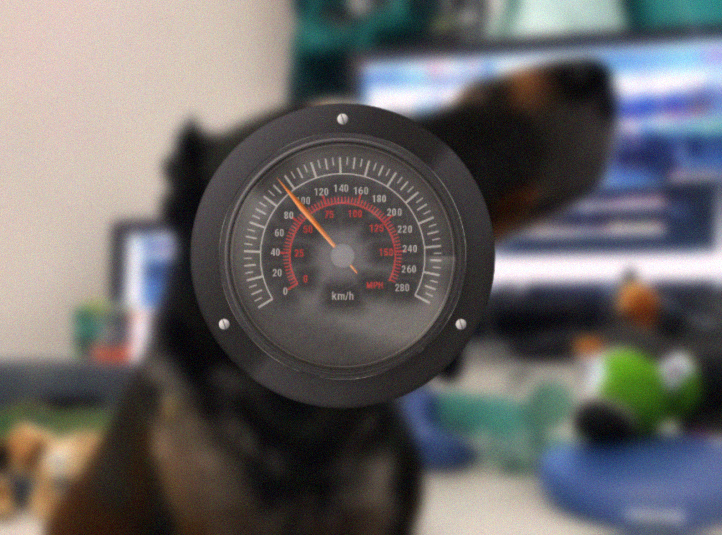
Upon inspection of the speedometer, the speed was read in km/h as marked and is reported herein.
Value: 95 km/h
